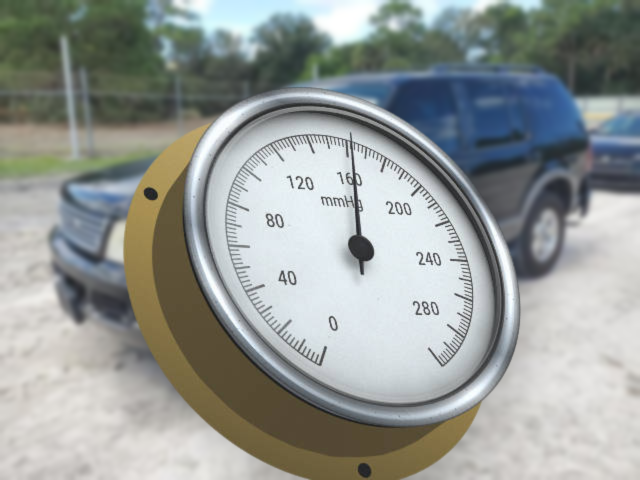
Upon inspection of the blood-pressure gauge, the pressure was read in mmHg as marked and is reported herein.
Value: 160 mmHg
